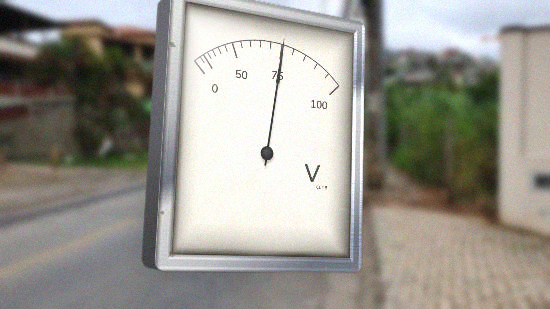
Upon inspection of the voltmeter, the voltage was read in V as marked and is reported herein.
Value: 75 V
